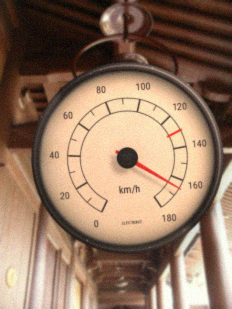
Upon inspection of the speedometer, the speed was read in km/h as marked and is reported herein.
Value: 165 km/h
